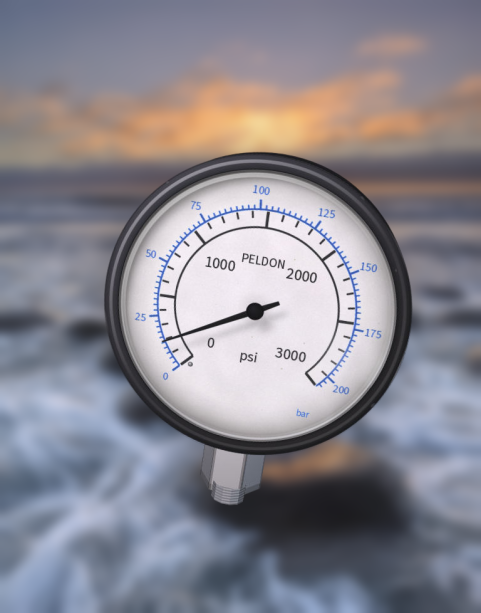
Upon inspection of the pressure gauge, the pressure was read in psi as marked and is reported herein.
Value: 200 psi
